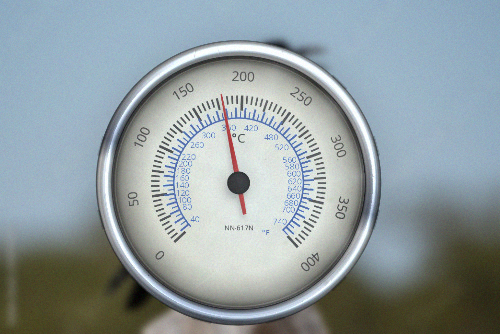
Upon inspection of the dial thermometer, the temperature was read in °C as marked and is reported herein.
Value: 180 °C
